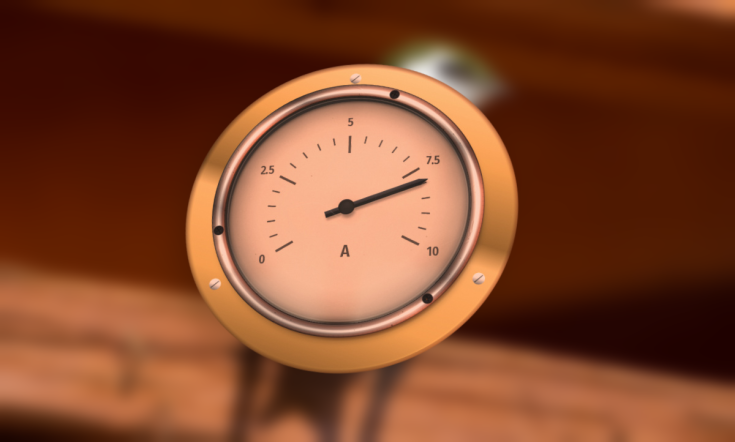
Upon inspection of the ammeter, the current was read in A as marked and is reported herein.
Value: 8 A
